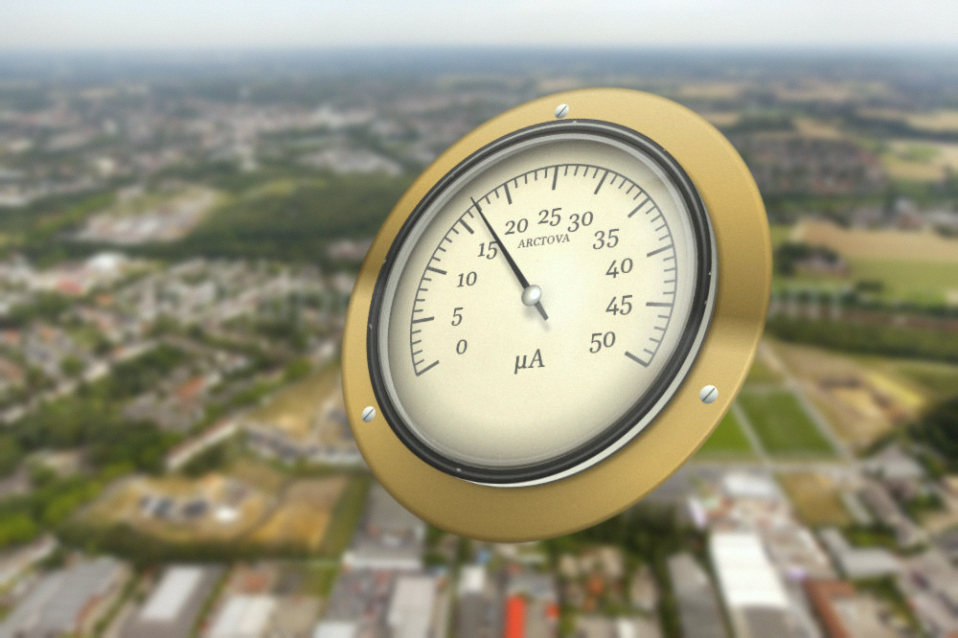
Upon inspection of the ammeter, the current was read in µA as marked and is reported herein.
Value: 17 µA
